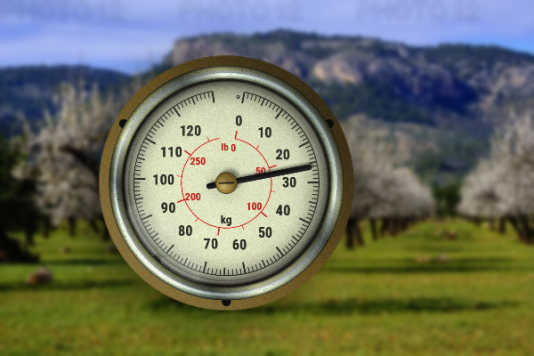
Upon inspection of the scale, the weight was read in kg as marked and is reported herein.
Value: 26 kg
